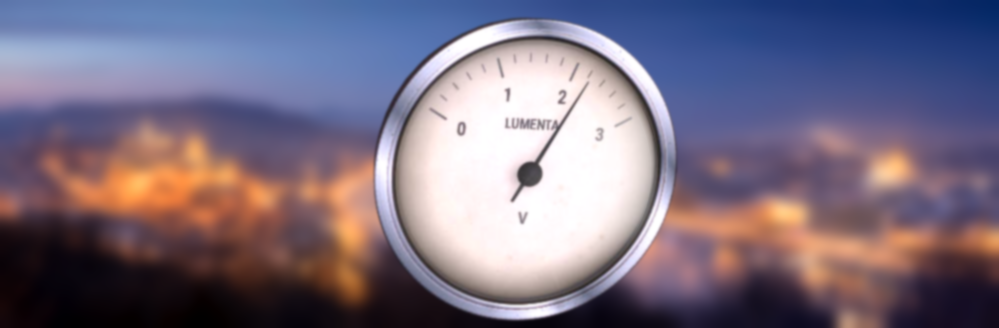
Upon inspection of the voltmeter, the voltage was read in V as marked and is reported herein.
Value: 2.2 V
